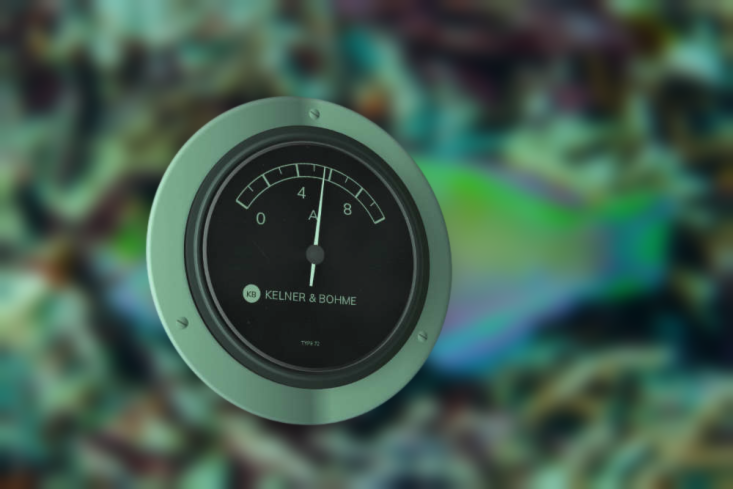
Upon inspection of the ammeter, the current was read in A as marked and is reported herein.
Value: 5.5 A
